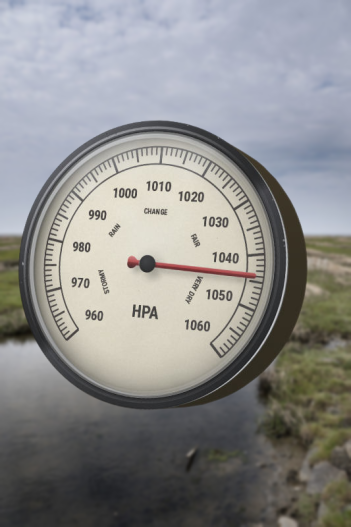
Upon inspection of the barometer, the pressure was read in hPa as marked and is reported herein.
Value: 1044 hPa
